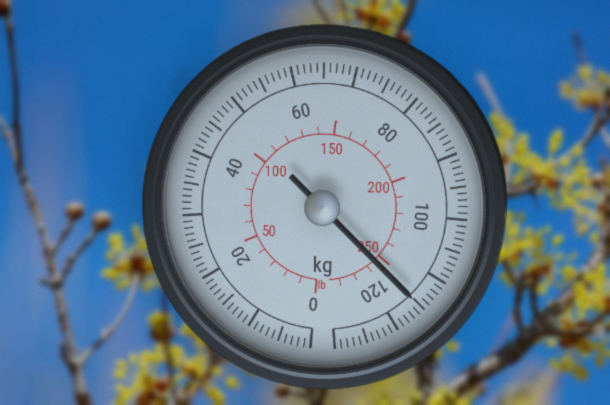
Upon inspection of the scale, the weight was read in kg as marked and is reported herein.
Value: 115 kg
